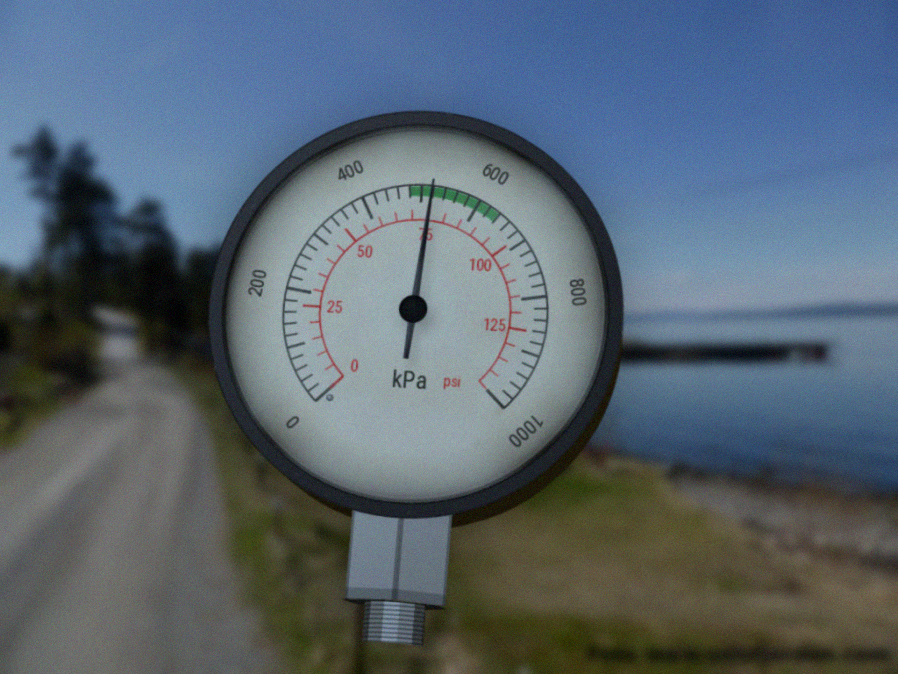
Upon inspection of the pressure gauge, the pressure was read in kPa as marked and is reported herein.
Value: 520 kPa
